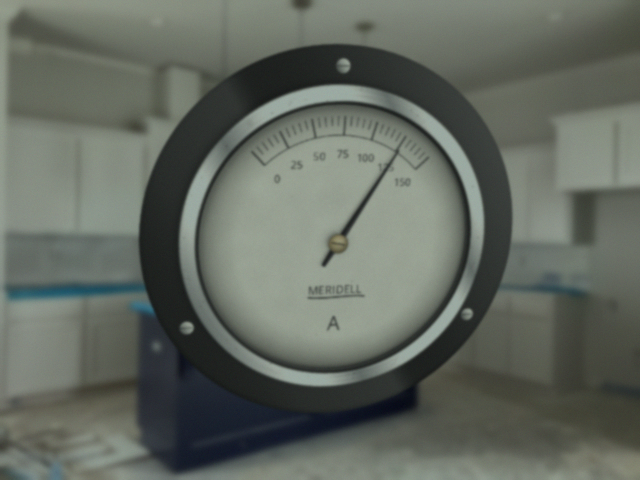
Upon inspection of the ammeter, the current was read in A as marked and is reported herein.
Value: 125 A
